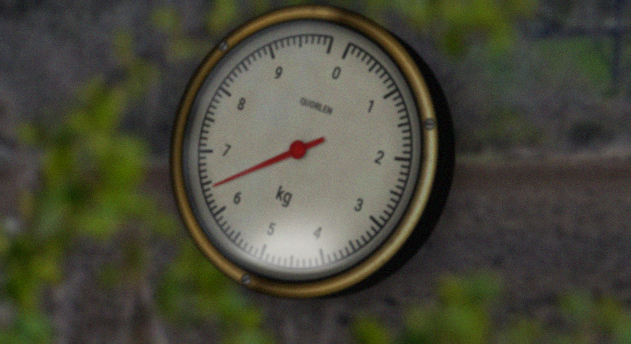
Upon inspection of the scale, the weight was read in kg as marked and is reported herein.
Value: 6.4 kg
